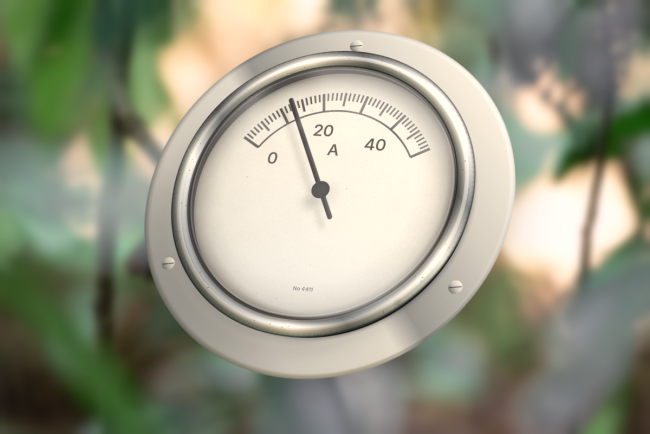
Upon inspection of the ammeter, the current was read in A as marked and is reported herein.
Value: 13 A
